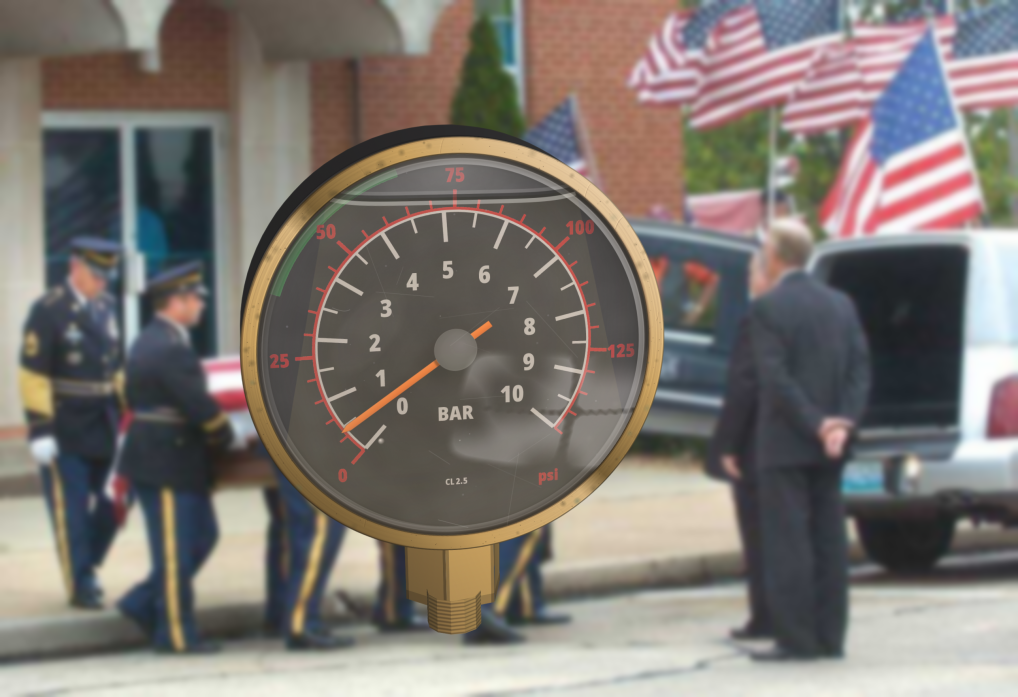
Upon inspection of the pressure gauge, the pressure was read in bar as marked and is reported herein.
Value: 0.5 bar
